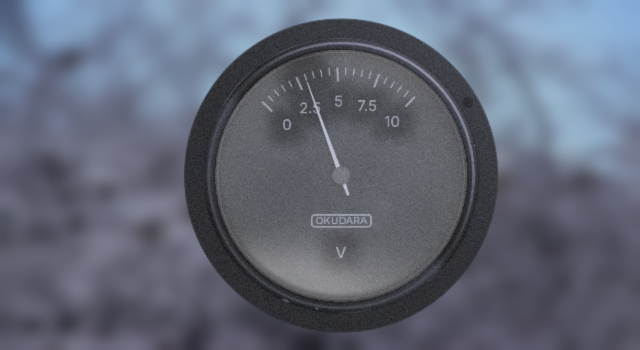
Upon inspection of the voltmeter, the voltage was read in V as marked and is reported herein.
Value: 3 V
